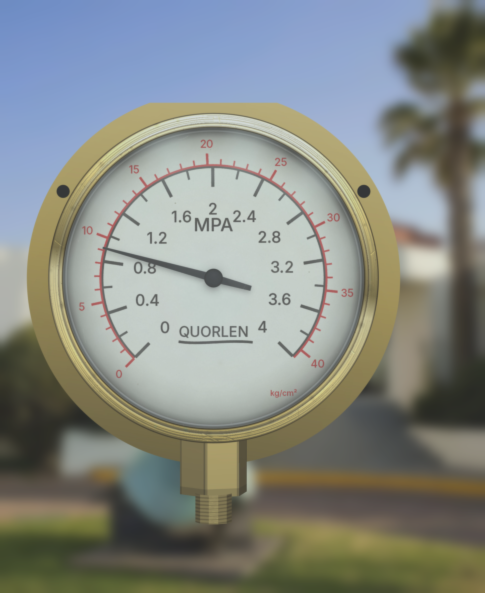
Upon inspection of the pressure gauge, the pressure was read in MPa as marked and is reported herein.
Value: 0.9 MPa
